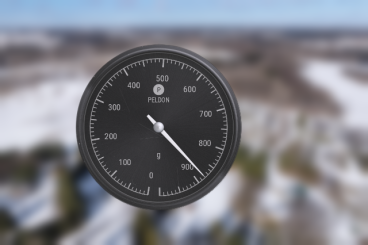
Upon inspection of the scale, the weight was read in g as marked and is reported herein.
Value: 880 g
